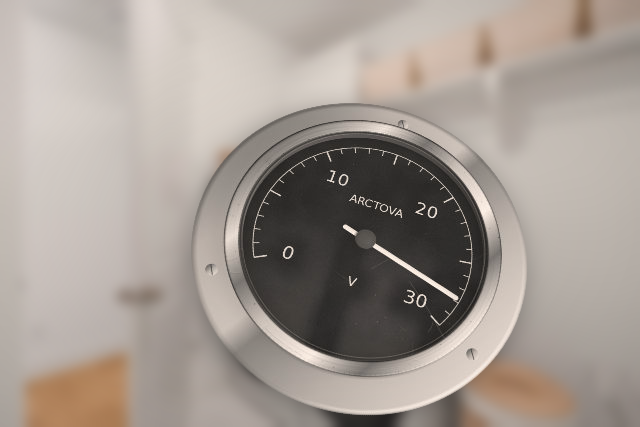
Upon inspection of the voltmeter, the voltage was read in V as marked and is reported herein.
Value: 28 V
